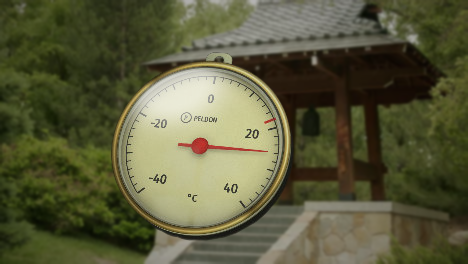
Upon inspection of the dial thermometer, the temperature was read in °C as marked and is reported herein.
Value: 26 °C
